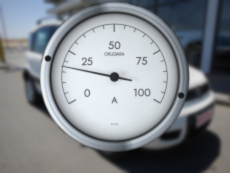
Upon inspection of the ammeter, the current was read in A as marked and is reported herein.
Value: 17.5 A
